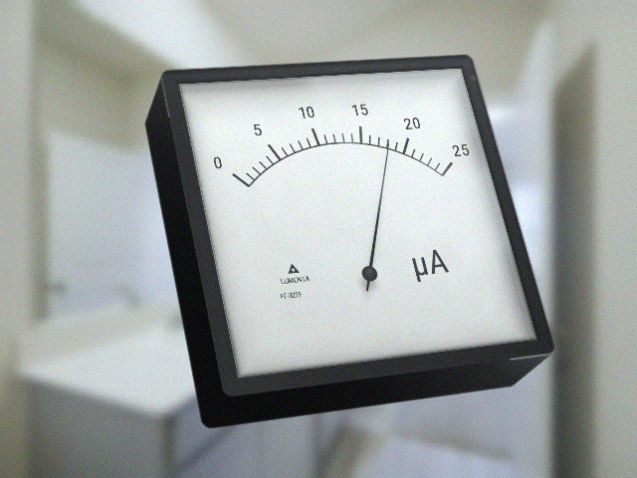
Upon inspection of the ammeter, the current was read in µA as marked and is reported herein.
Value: 18 µA
